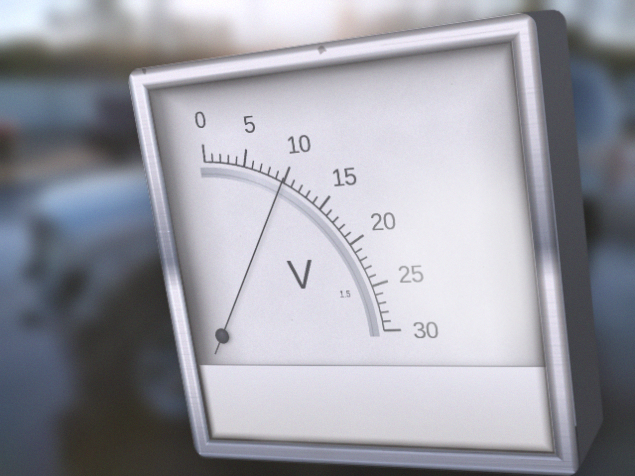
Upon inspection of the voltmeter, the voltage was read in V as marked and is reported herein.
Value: 10 V
